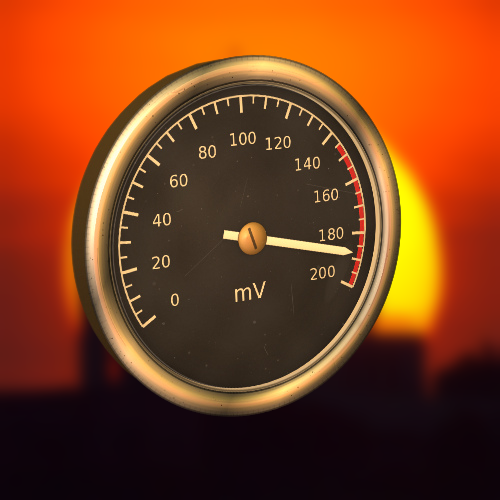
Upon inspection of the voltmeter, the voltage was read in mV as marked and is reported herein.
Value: 187.5 mV
